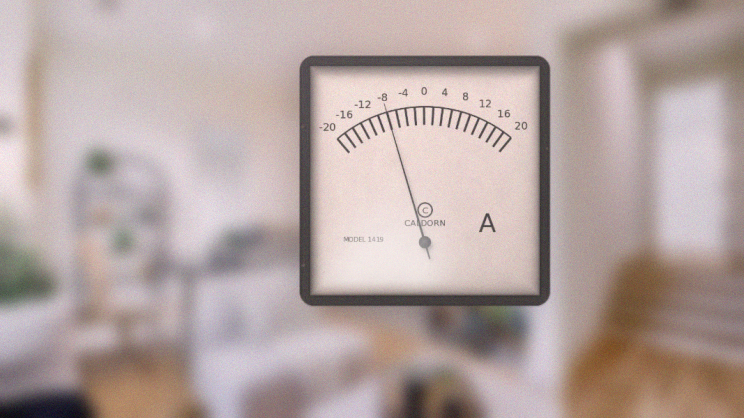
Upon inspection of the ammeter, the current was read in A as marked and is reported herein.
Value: -8 A
